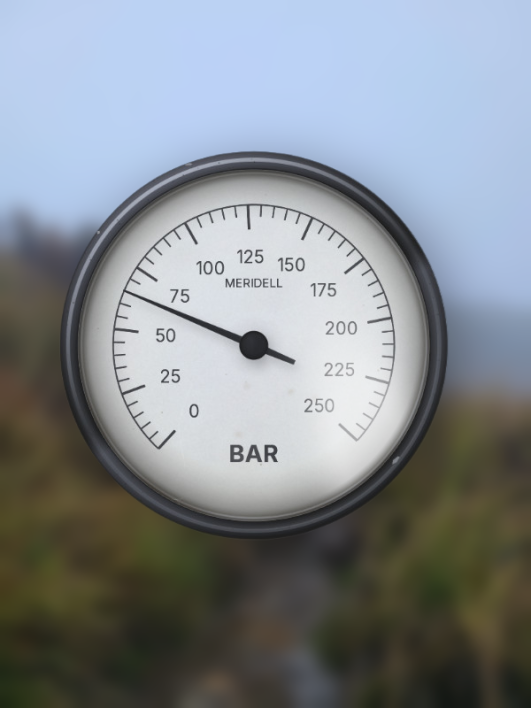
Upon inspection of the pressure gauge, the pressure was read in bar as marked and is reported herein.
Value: 65 bar
